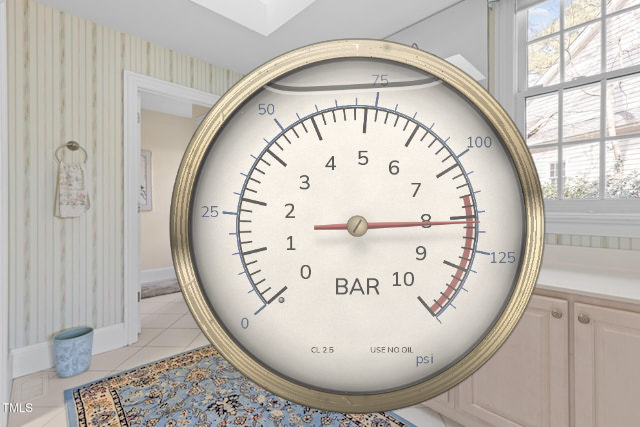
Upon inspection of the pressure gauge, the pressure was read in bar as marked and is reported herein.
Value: 8.1 bar
